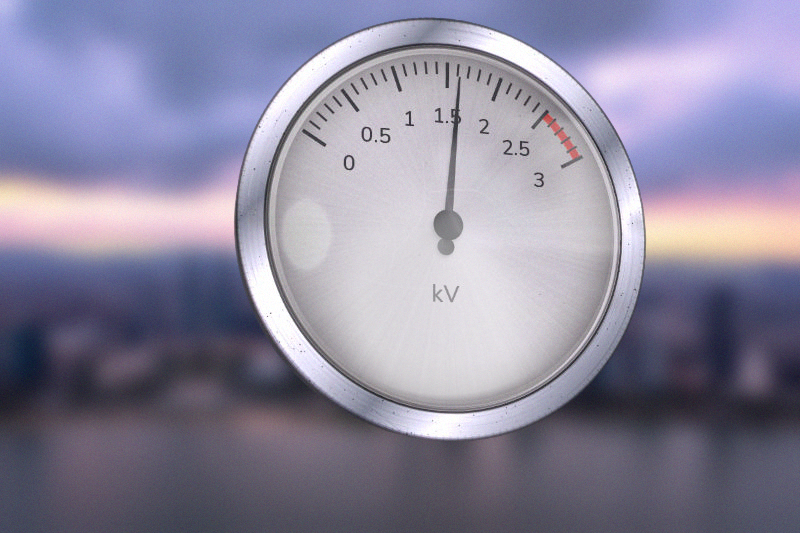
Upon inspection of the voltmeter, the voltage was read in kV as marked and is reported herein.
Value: 1.6 kV
